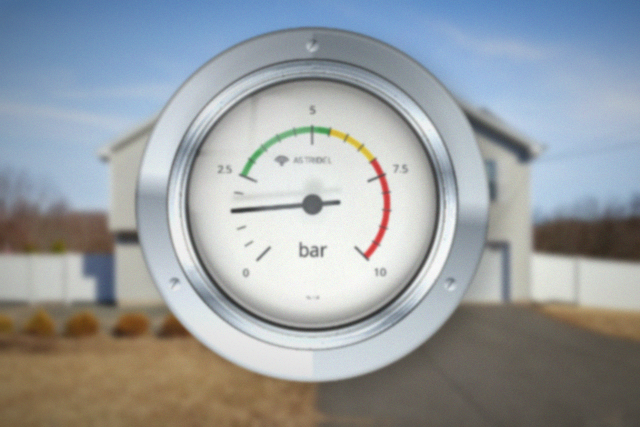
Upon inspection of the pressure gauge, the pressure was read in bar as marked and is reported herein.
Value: 1.5 bar
